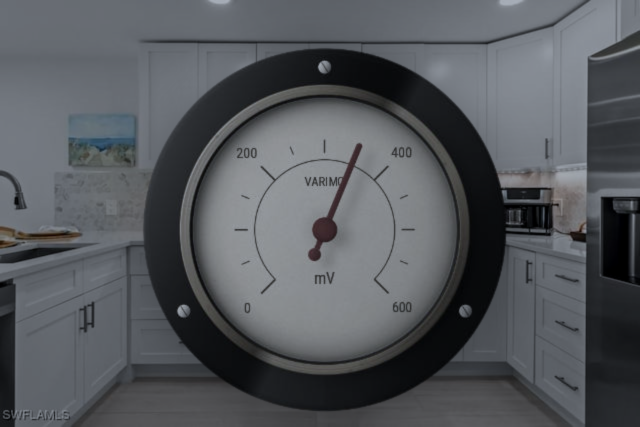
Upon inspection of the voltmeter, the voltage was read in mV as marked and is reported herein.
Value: 350 mV
